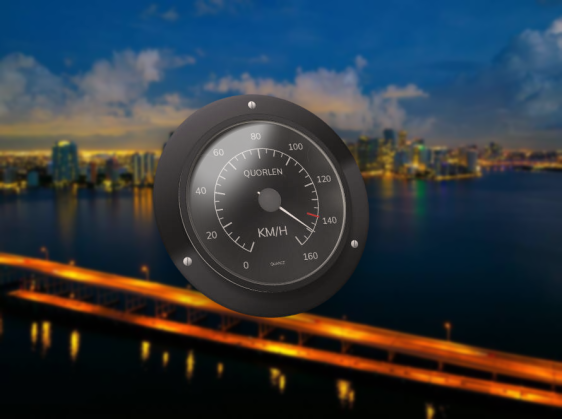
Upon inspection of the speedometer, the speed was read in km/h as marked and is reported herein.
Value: 150 km/h
